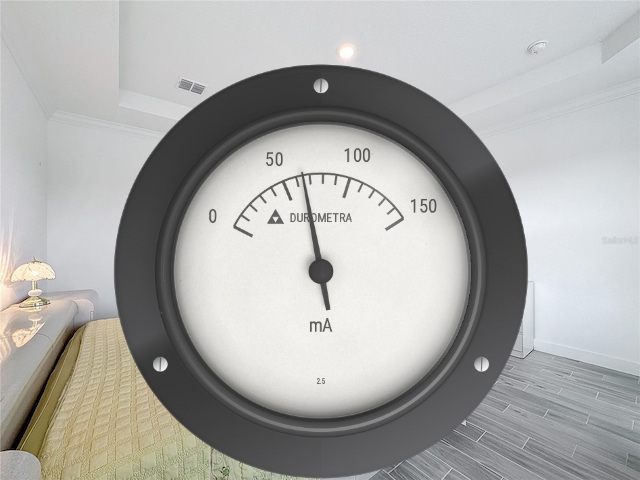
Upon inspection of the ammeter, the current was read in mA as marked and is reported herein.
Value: 65 mA
